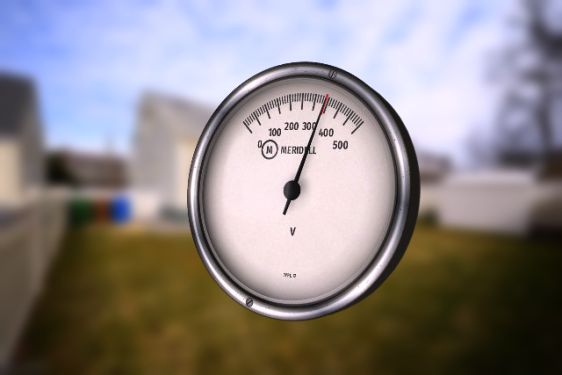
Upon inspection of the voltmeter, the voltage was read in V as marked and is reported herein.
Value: 350 V
